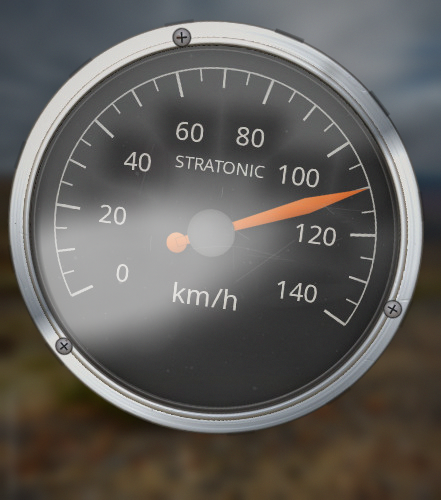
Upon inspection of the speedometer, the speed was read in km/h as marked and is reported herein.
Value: 110 km/h
